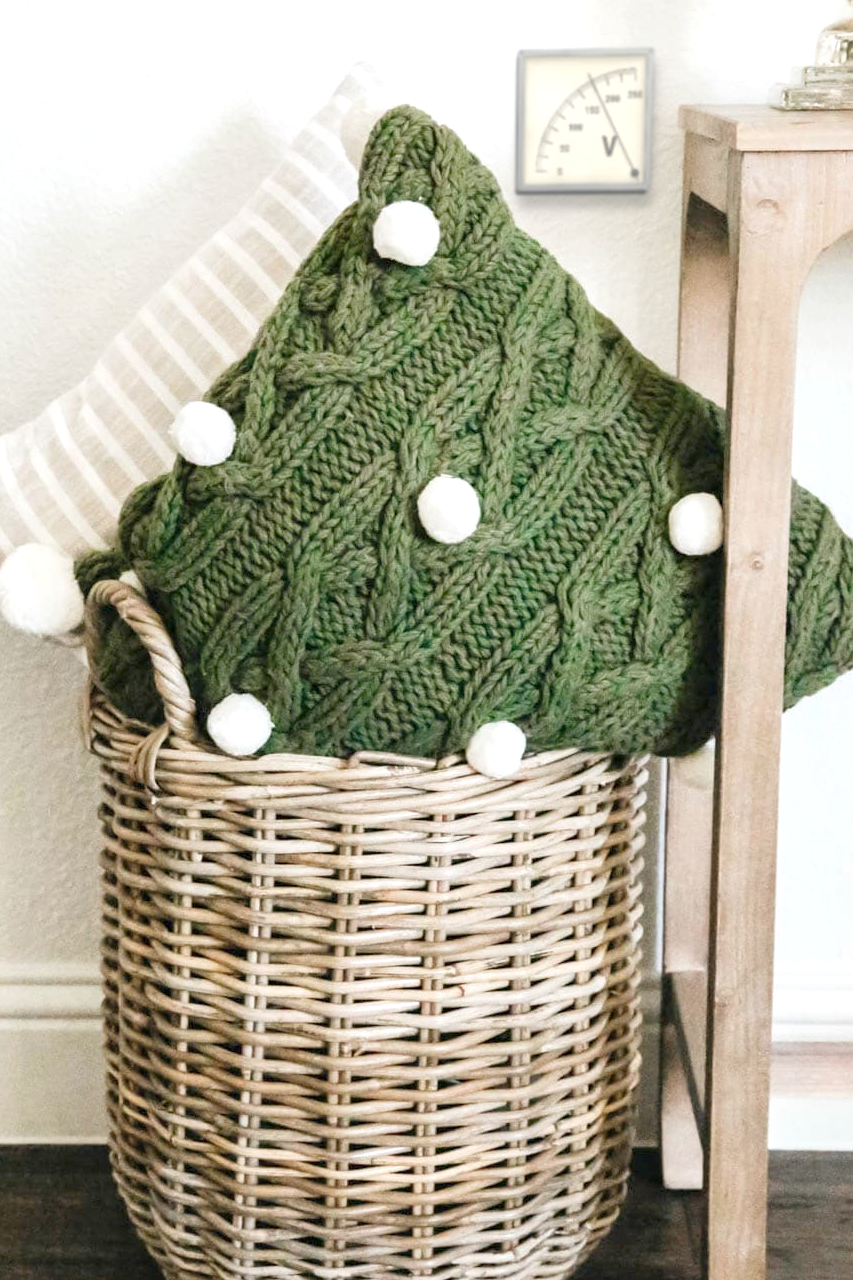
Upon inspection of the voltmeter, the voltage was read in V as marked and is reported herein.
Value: 175 V
